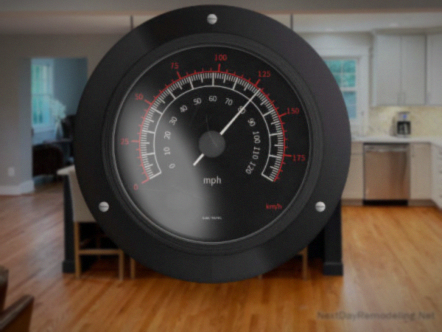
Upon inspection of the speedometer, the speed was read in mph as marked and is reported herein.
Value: 80 mph
